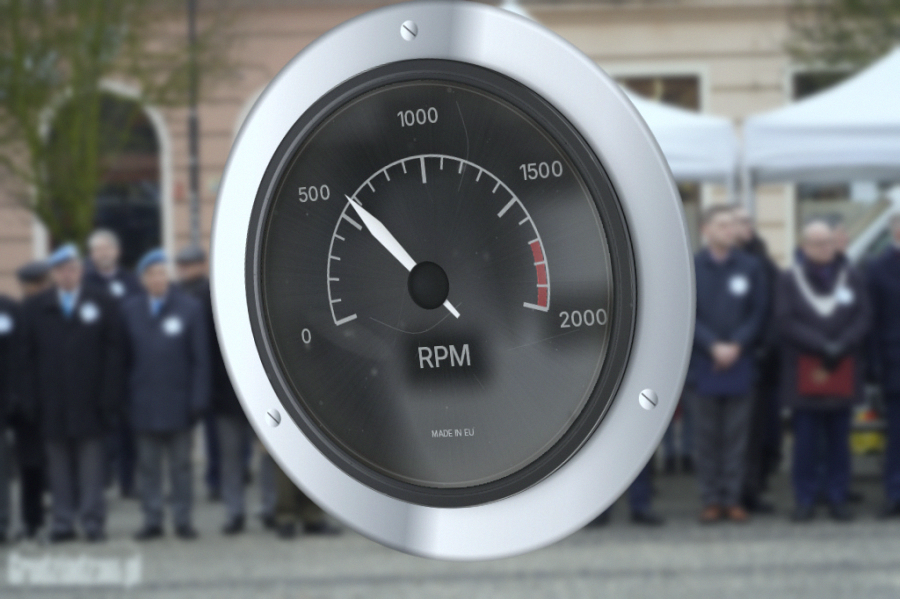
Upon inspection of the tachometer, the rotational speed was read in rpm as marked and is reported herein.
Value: 600 rpm
